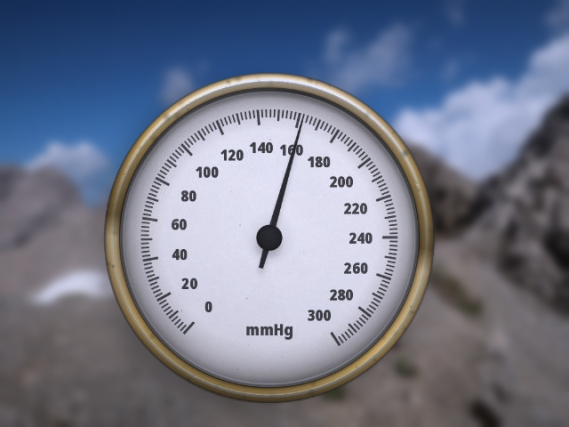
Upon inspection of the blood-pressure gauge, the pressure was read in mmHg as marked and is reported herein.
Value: 162 mmHg
